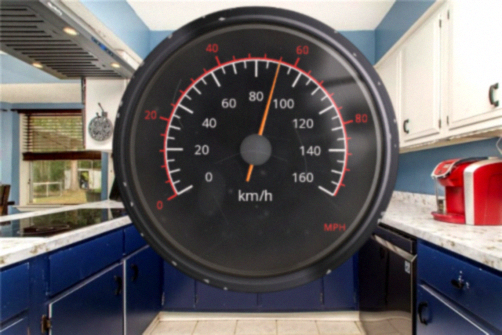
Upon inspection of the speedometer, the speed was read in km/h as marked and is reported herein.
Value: 90 km/h
